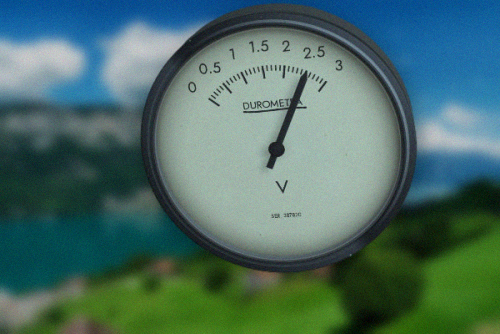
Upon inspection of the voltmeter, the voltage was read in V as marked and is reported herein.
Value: 2.5 V
